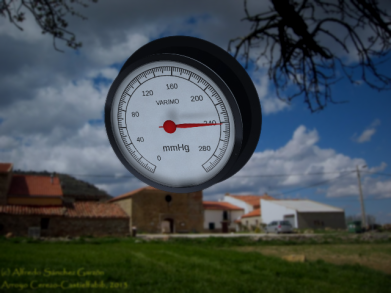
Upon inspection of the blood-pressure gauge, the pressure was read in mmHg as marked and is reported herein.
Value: 240 mmHg
